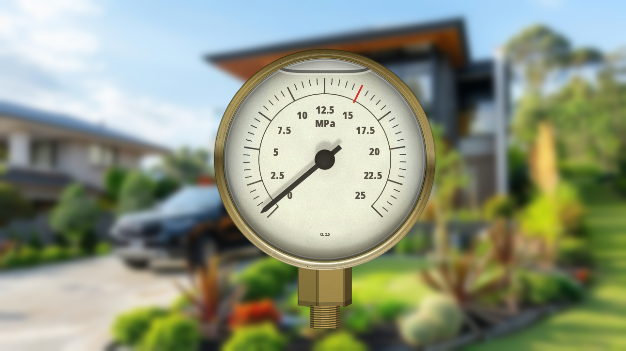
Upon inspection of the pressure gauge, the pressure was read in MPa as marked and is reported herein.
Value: 0.5 MPa
